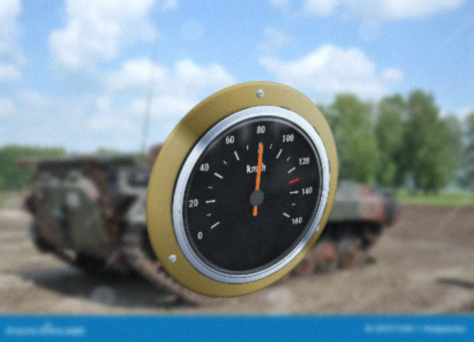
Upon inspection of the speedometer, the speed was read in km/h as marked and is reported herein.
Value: 80 km/h
